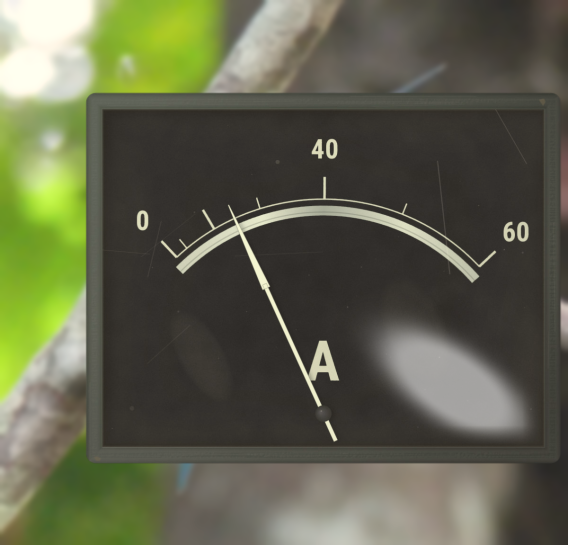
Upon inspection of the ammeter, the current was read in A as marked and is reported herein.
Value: 25 A
